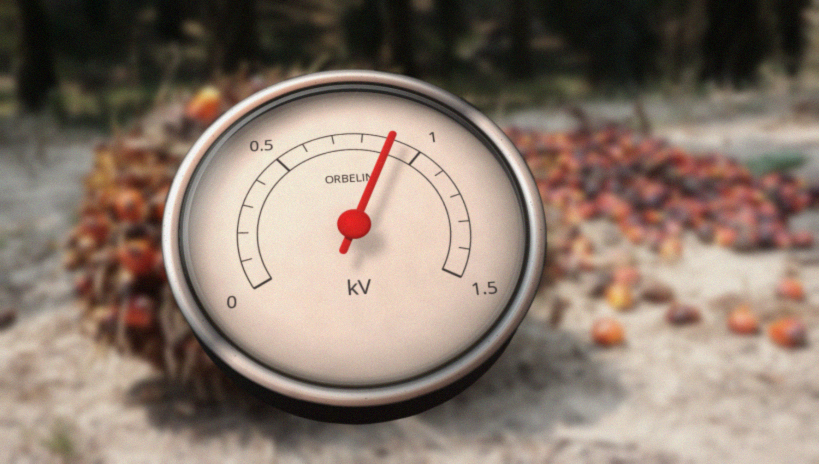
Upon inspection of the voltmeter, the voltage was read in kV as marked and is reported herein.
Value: 0.9 kV
